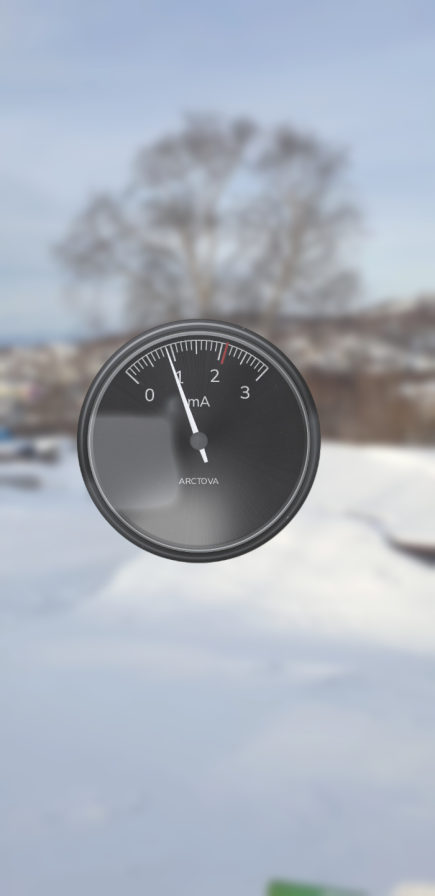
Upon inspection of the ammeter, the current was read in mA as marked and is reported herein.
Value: 0.9 mA
